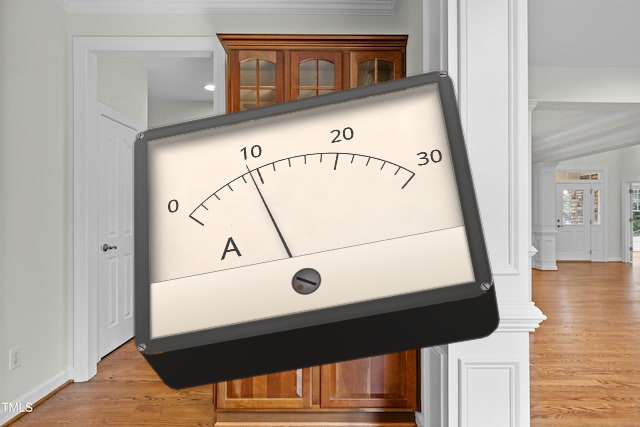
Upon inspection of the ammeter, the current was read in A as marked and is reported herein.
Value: 9 A
